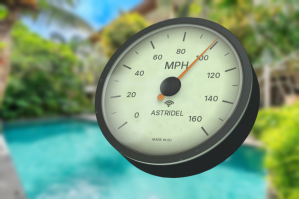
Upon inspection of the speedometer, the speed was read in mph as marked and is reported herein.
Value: 100 mph
